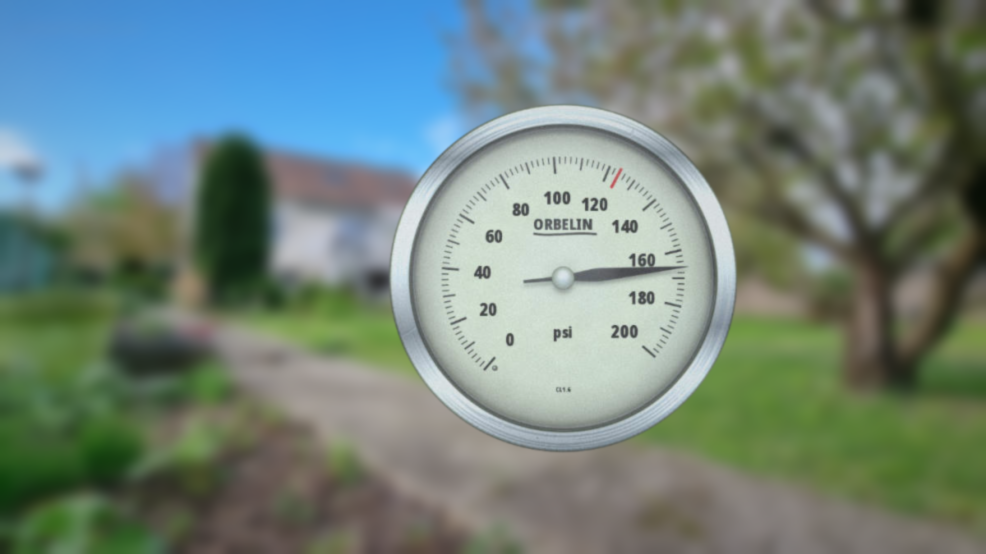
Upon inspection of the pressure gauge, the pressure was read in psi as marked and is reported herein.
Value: 166 psi
